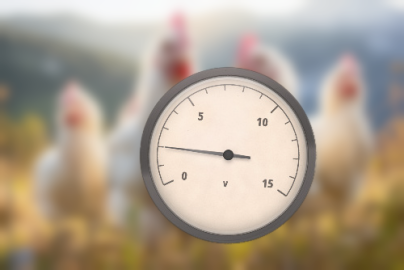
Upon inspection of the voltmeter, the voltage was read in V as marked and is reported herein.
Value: 2 V
